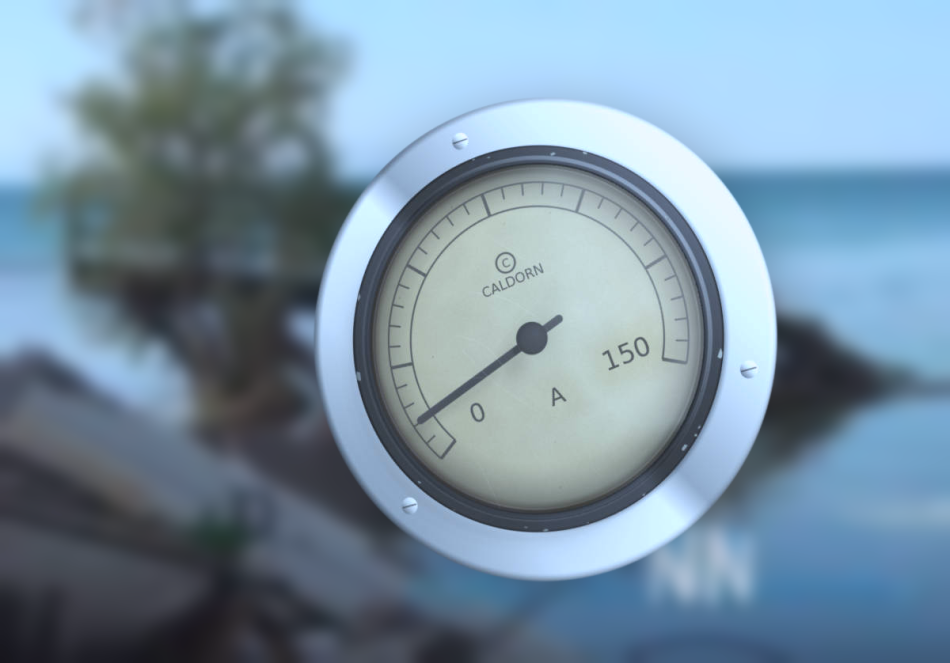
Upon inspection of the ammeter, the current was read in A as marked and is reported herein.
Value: 10 A
